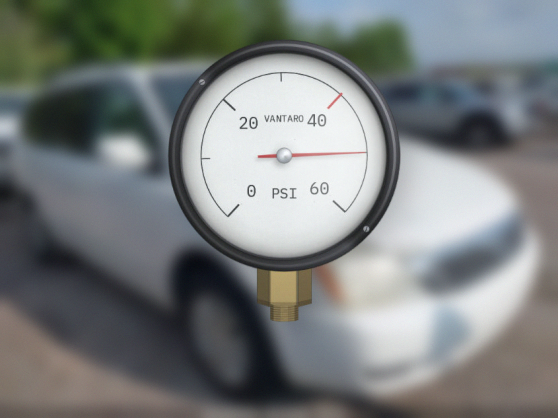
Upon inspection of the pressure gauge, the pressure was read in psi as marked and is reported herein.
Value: 50 psi
